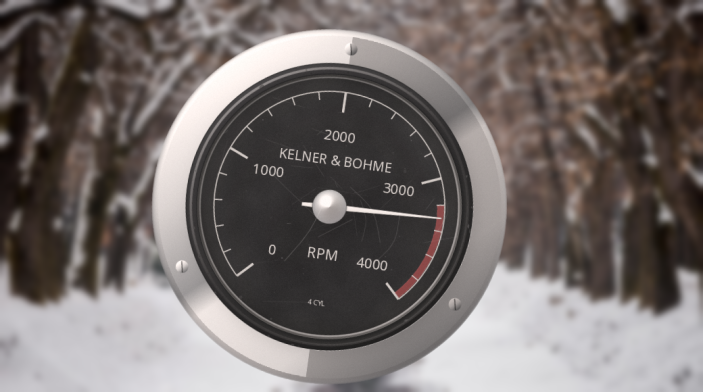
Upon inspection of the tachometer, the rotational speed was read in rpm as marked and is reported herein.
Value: 3300 rpm
